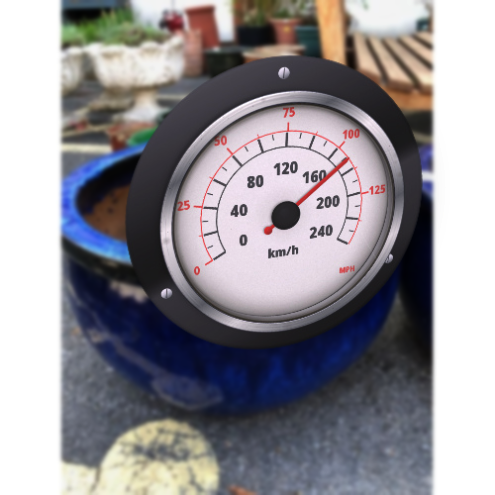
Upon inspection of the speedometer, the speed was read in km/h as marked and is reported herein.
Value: 170 km/h
